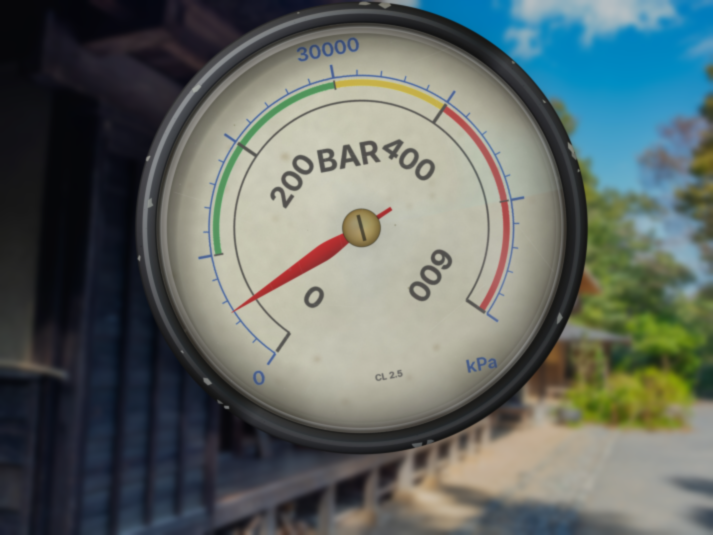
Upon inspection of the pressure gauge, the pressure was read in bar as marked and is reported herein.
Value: 50 bar
